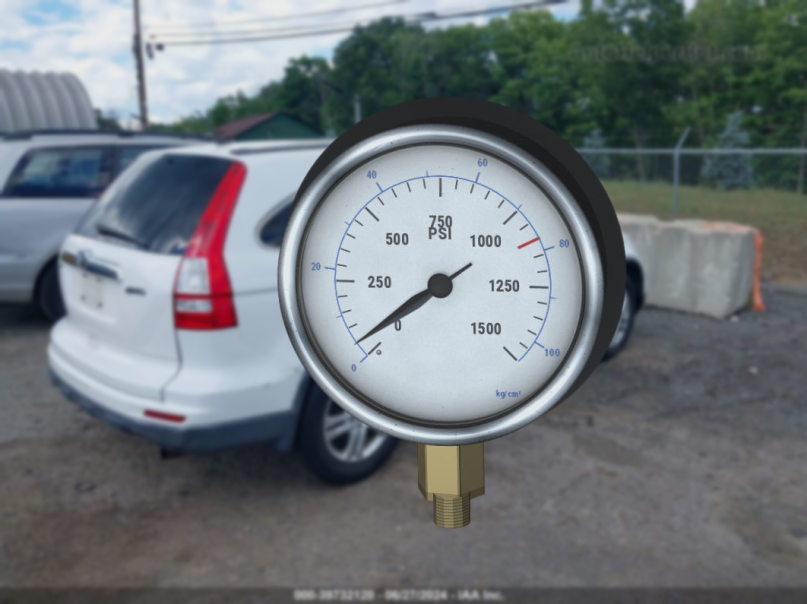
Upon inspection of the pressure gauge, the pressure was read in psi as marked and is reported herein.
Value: 50 psi
